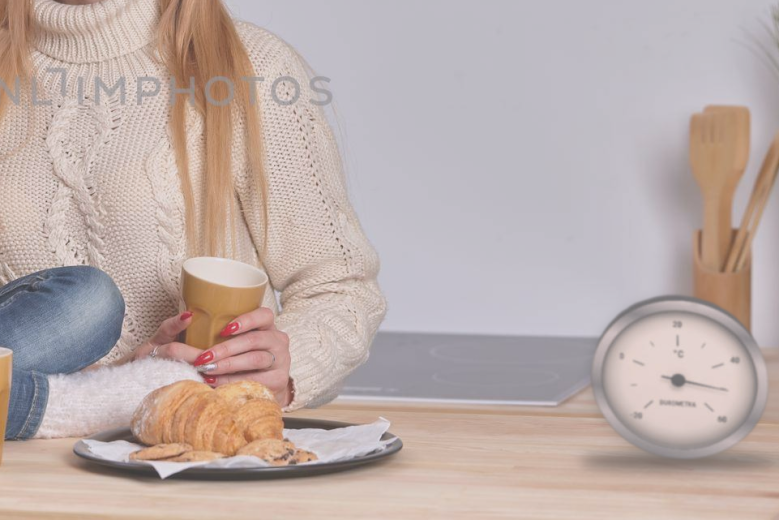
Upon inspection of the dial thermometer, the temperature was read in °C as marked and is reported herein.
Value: 50 °C
